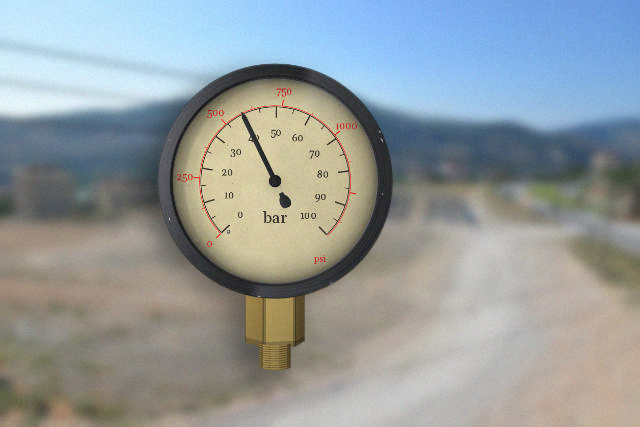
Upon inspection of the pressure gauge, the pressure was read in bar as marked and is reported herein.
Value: 40 bar
